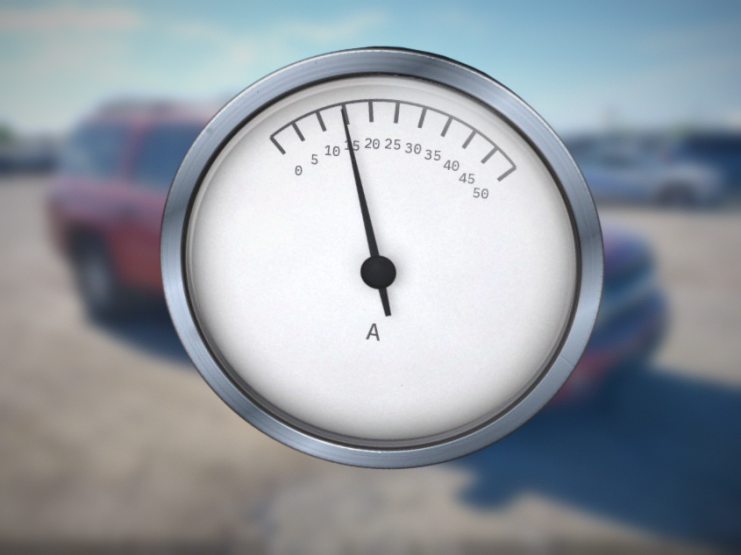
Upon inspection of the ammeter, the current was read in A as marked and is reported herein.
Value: 15 A
